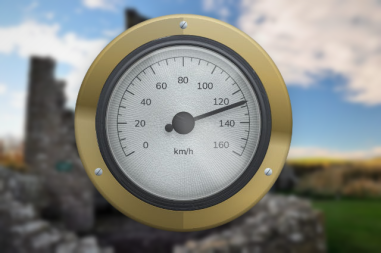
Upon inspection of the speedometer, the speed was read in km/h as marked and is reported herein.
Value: 127.5 km/h
